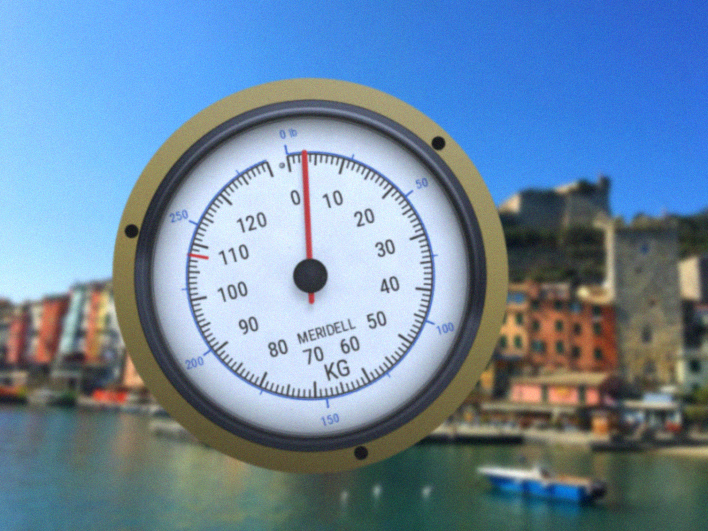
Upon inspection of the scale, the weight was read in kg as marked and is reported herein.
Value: 3 kg
